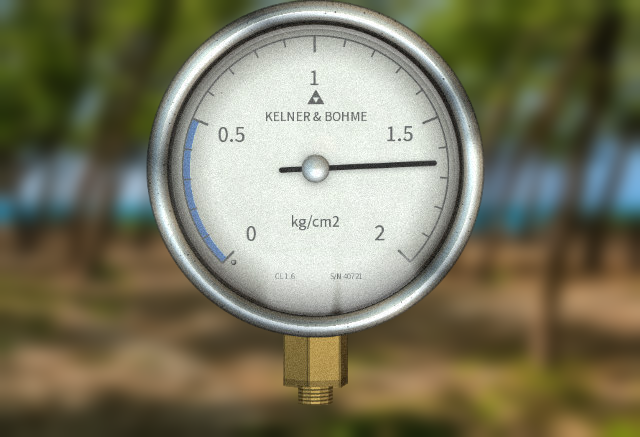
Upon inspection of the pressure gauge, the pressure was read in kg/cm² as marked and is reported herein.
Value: 1.65 kg/cm²
